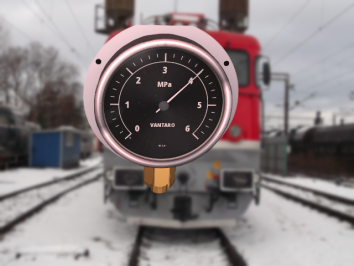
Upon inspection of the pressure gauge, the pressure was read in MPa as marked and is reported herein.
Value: 4 MPa
